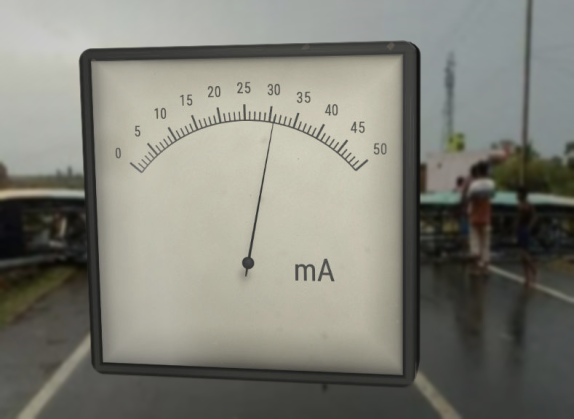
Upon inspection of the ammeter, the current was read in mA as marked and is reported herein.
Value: 31 mA
